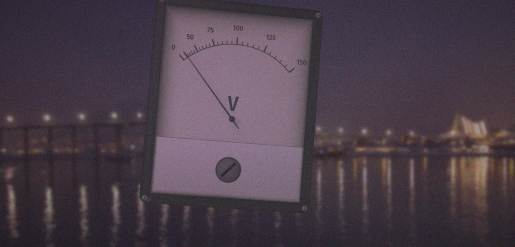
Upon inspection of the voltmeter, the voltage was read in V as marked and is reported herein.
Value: 25 V
